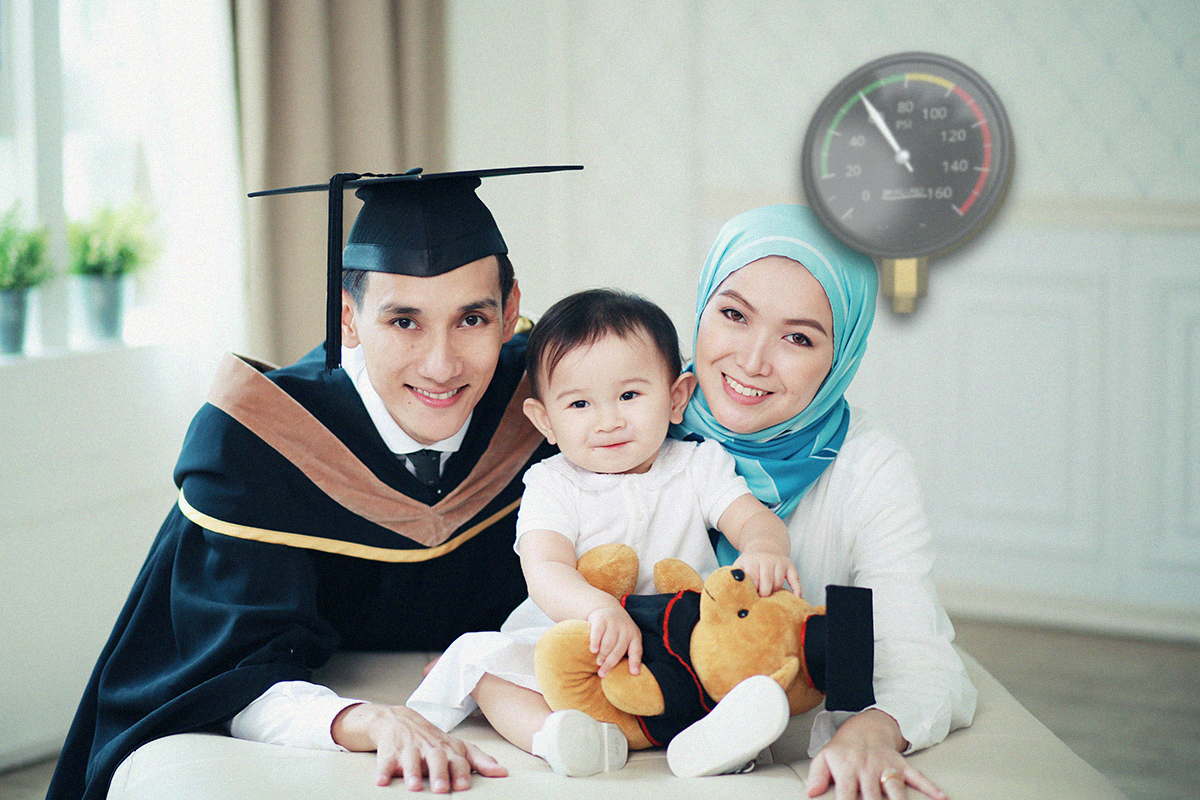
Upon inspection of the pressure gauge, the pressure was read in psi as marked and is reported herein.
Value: 60 psi
